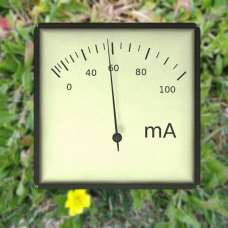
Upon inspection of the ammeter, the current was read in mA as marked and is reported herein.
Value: 57.5 mA
